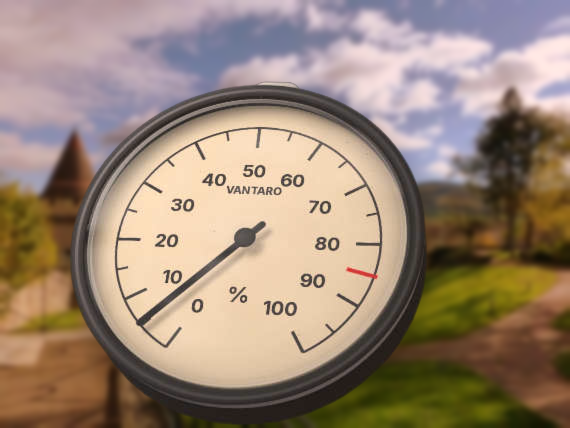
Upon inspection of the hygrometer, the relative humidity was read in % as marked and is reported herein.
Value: 5 %
